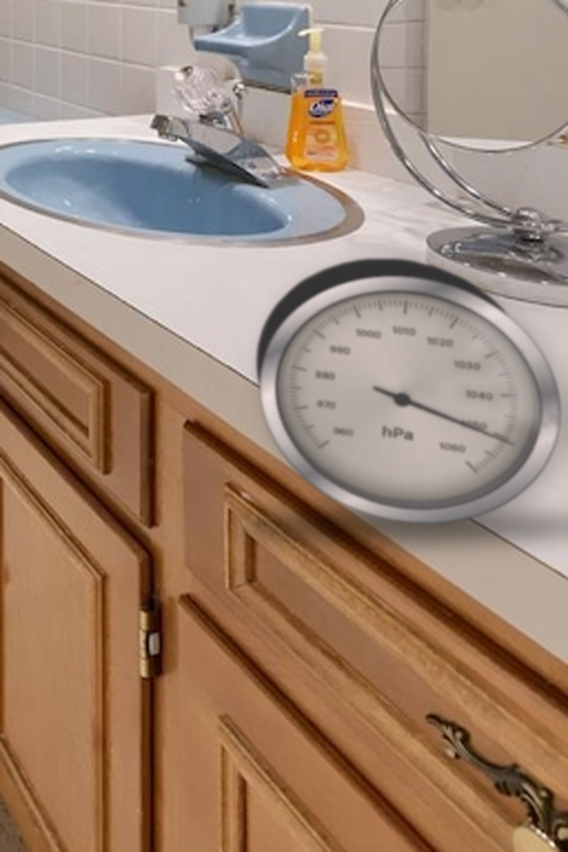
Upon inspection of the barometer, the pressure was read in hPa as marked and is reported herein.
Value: 1050 hPa
